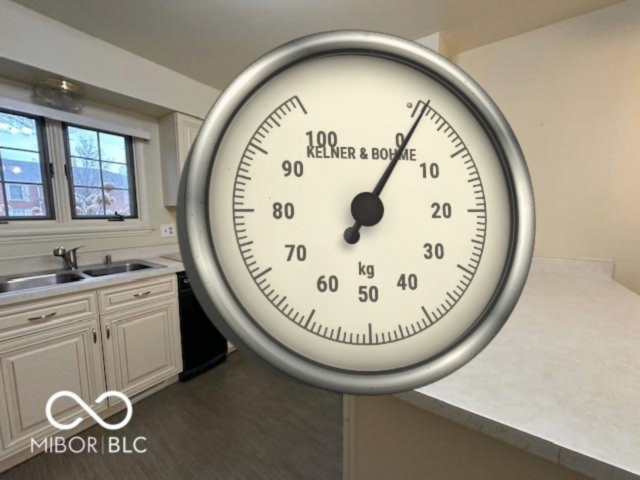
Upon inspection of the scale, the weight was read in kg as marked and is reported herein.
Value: 1 kg
